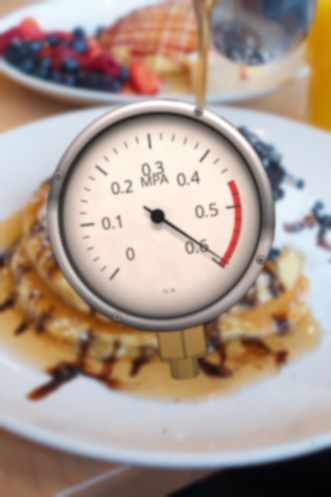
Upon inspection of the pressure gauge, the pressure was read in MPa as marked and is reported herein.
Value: 0.59 MPa
